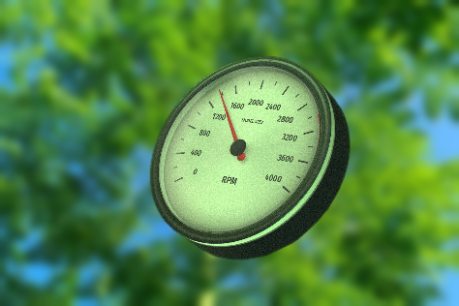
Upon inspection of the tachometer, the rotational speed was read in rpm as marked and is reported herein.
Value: 1400 rpm
